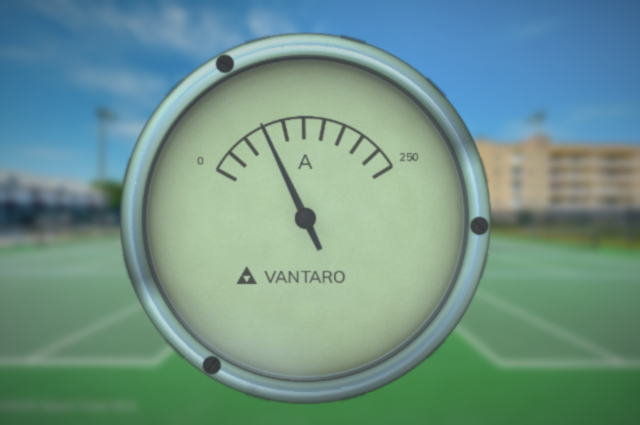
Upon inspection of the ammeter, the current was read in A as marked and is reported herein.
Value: 75 A
